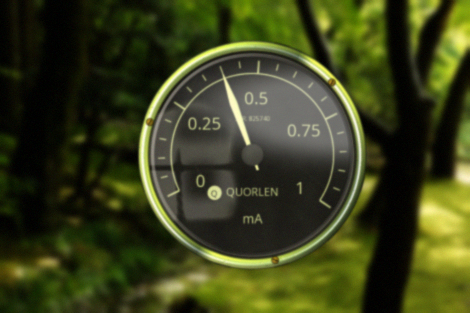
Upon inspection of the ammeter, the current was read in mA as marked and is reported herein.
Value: 0.4 mA
